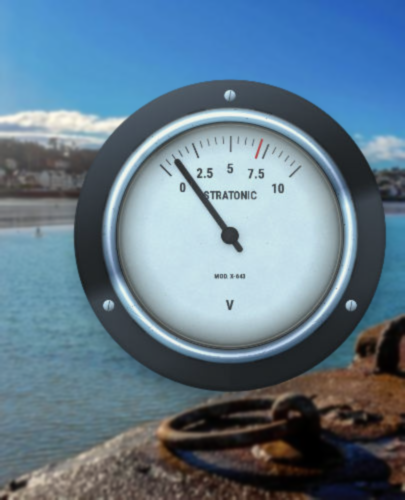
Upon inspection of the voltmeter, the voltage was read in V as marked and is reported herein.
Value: 1 V
